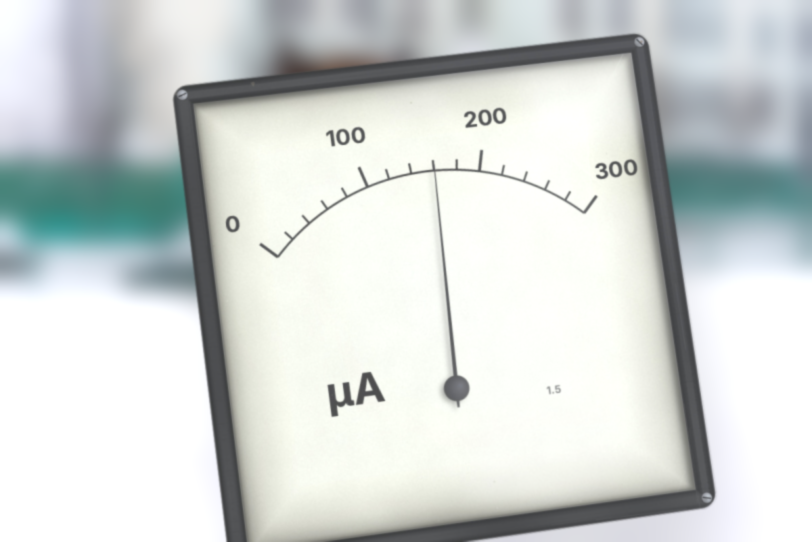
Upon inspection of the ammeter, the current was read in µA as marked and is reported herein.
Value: 160 µA
